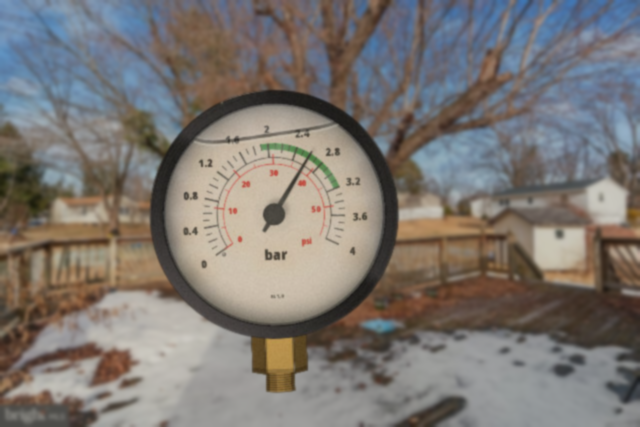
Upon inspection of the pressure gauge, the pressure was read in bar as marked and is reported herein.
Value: 2.6 bar
